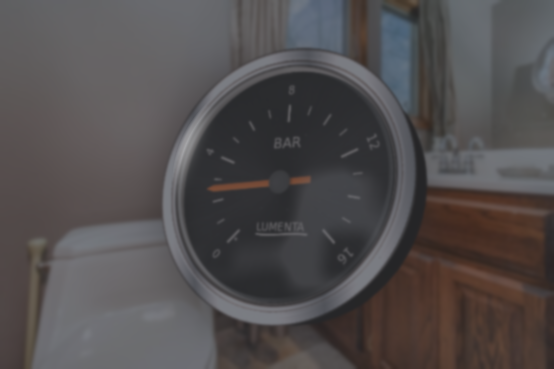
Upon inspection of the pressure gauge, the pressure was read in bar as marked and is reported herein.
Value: 2.5 bar
